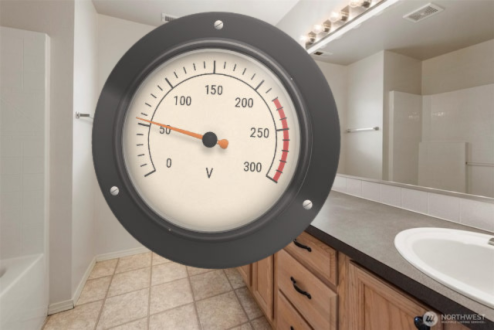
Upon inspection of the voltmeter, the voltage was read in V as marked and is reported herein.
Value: 55 V
